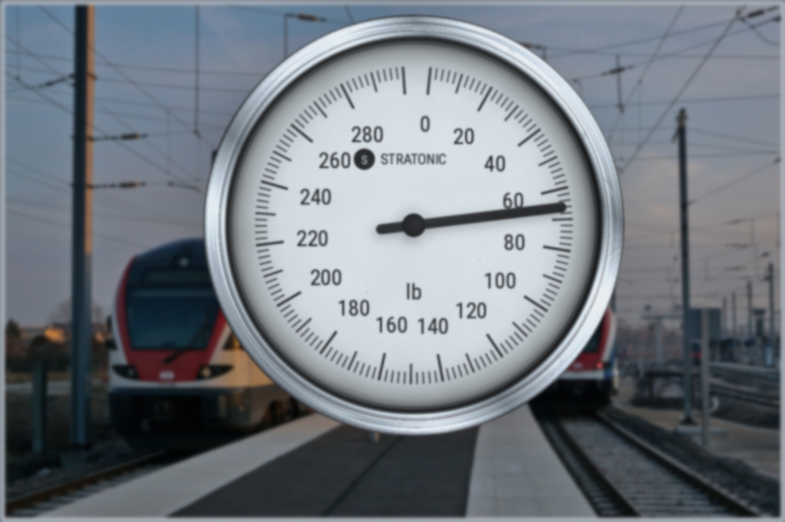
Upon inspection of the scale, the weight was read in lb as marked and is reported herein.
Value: 66 lb
